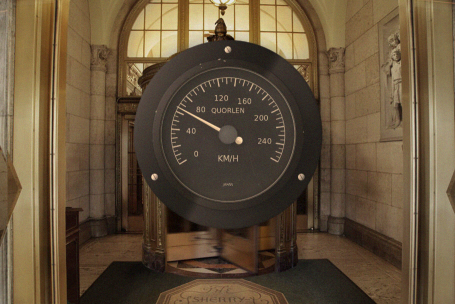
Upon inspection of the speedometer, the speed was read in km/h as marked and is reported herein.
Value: 65 km/h
